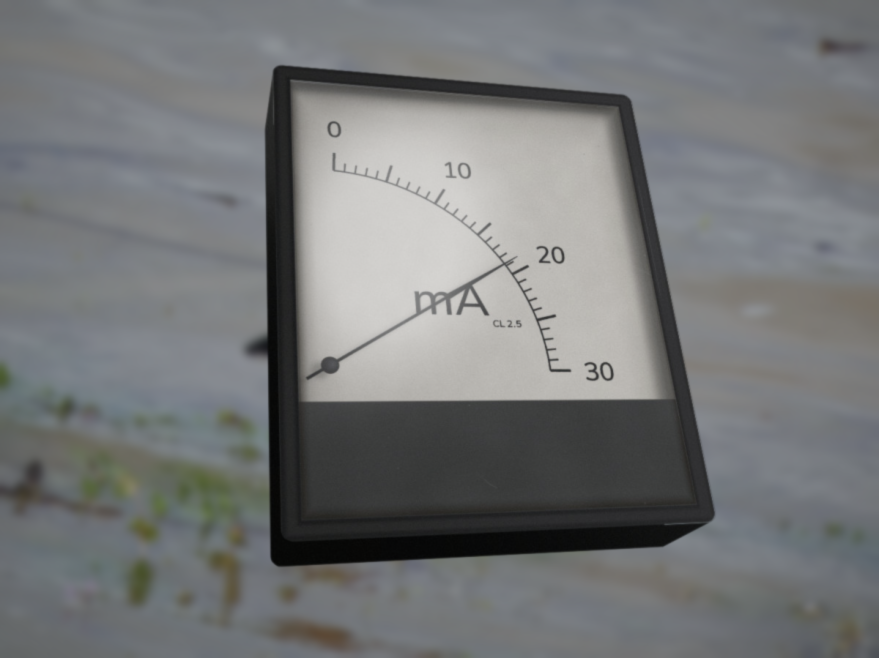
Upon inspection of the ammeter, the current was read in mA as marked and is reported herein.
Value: 19 mA
